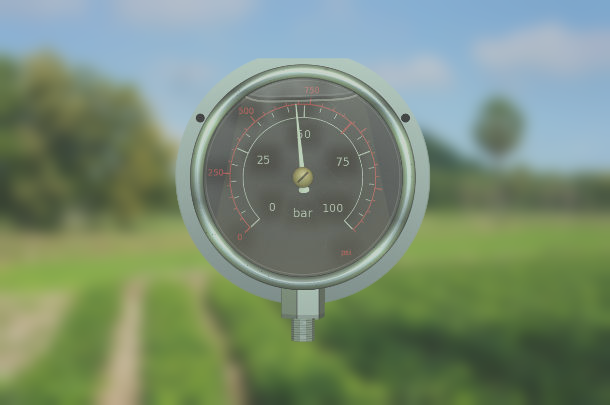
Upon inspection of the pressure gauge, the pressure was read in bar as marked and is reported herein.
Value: 47.5 bar
